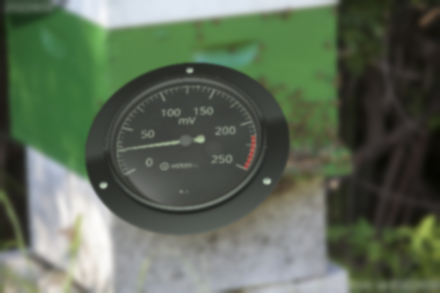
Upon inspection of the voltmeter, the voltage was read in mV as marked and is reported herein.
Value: 25 mV
